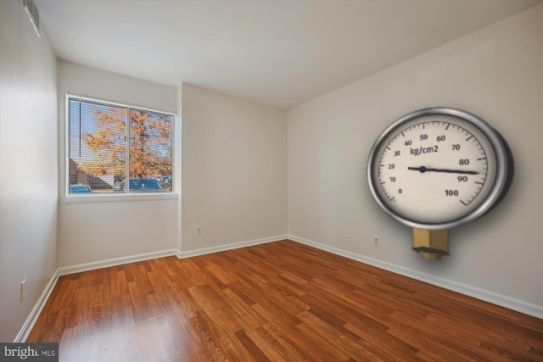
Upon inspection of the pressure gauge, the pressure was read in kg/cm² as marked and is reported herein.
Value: 86 kg/cm²
